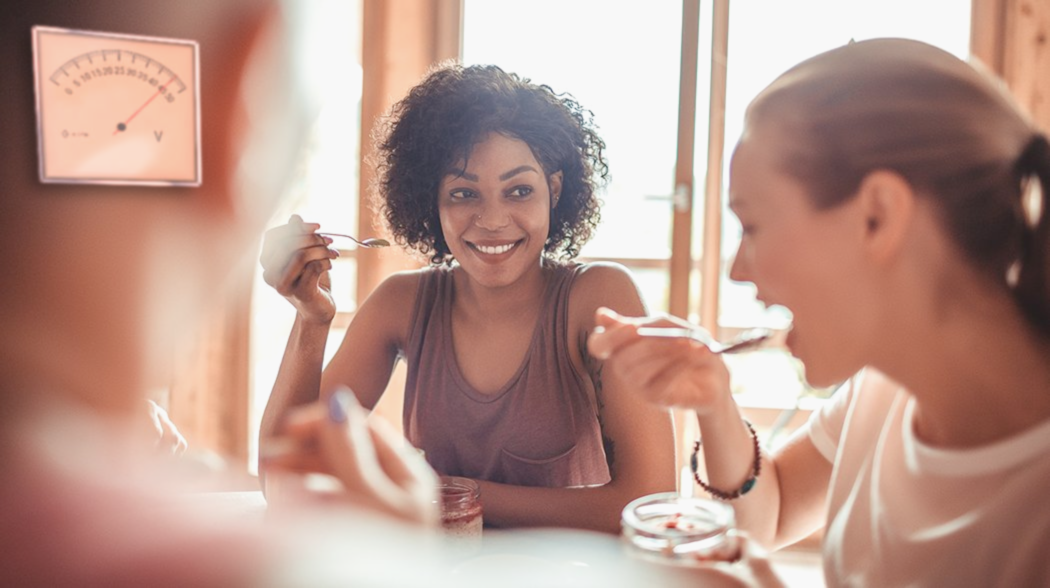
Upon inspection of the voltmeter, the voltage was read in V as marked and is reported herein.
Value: 45 V
